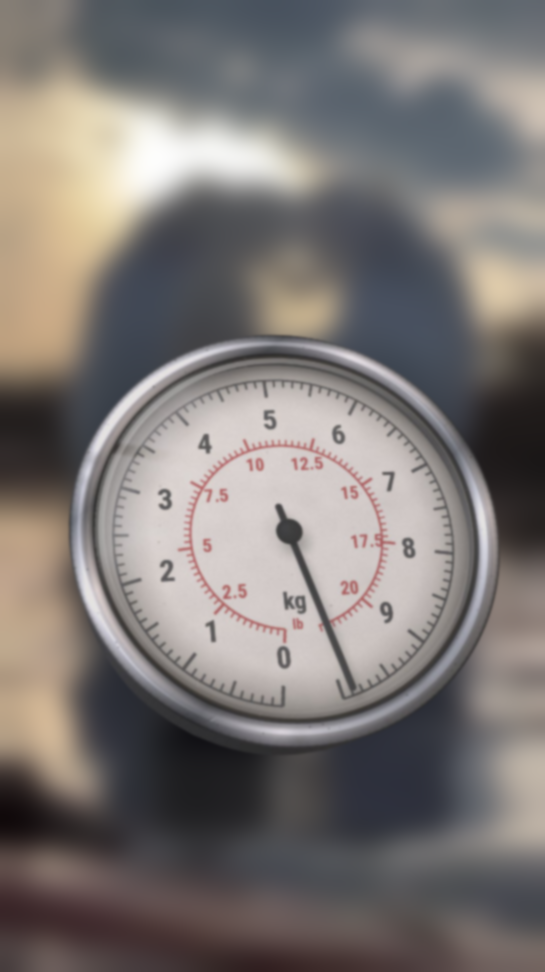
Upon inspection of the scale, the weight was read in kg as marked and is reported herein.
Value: 9.9 kg
